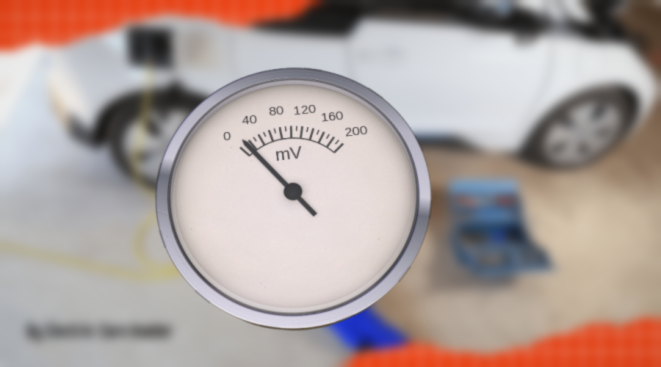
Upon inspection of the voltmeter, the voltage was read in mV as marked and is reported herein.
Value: 10 mV
